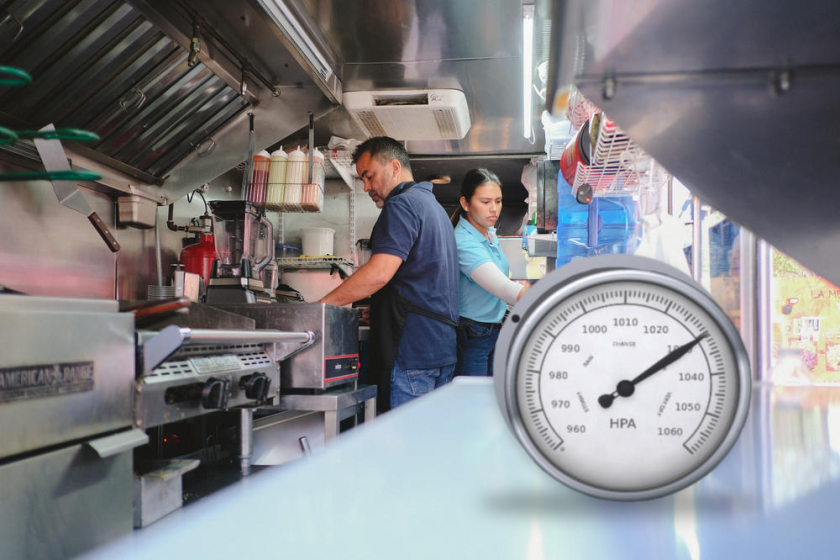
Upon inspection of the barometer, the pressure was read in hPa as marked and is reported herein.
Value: 1030 hPa
